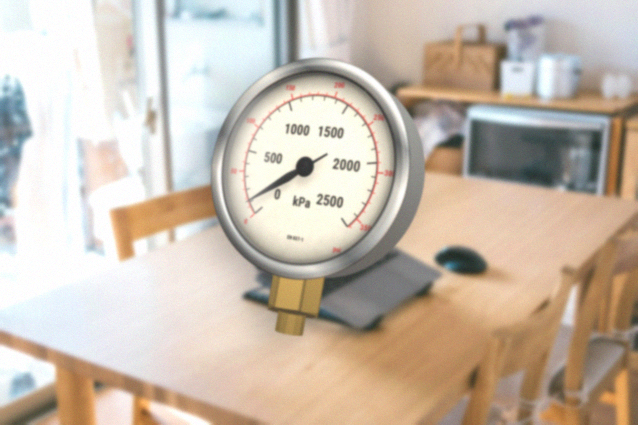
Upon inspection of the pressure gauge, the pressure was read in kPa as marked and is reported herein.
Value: 100 kPa
